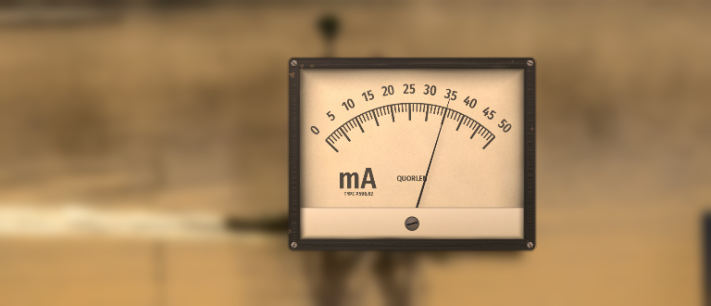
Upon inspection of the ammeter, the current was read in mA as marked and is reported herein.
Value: 35 mA
